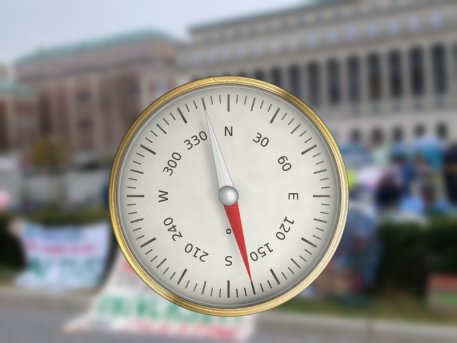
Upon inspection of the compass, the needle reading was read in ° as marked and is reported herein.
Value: 165 °
